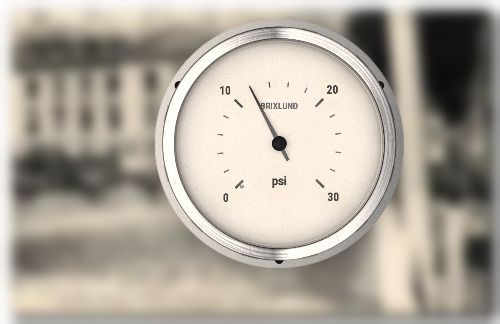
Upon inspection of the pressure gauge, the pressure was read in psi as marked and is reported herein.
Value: 12 psi
